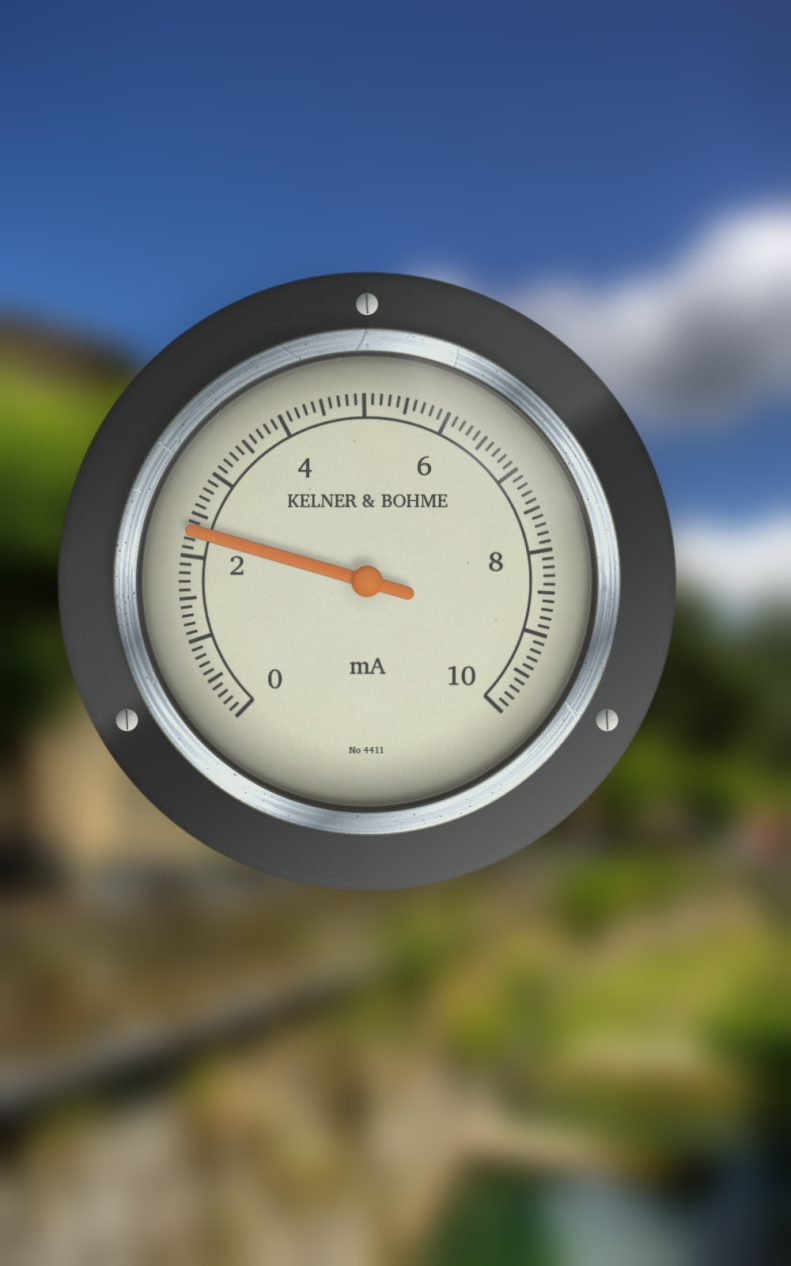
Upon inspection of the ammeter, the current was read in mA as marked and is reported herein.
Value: 2.3 mA
